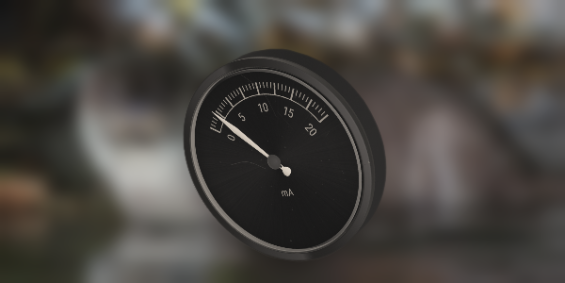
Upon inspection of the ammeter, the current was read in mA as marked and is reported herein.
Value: 2.5 mA
